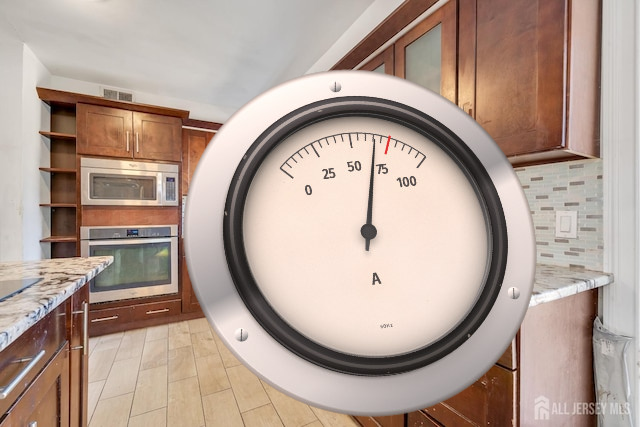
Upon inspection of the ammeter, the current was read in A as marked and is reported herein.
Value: 65 A
